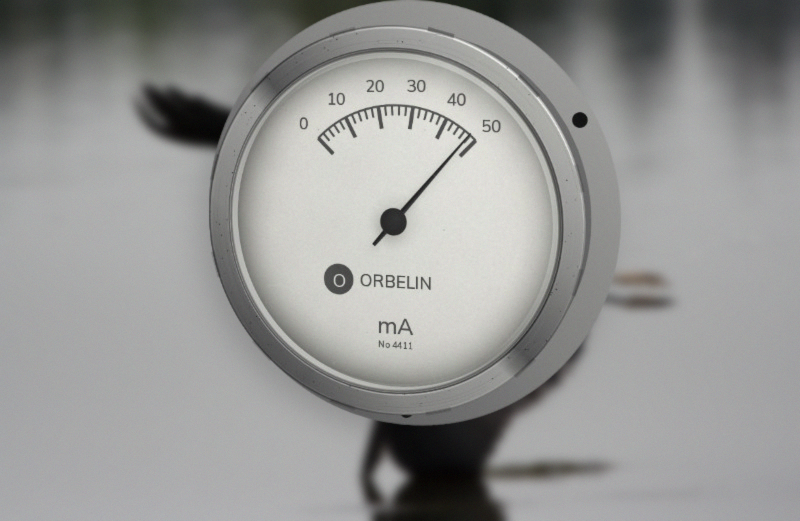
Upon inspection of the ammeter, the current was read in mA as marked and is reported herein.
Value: 48 mA
